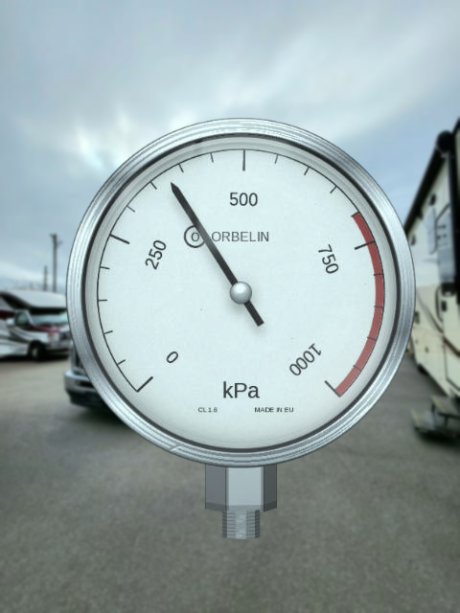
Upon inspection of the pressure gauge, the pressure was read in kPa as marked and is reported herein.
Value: 375 kPa
